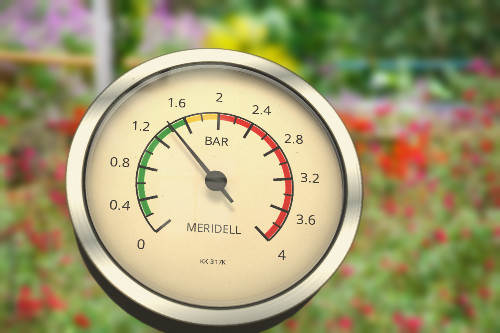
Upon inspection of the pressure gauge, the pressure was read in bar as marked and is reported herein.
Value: 1.4 bar
